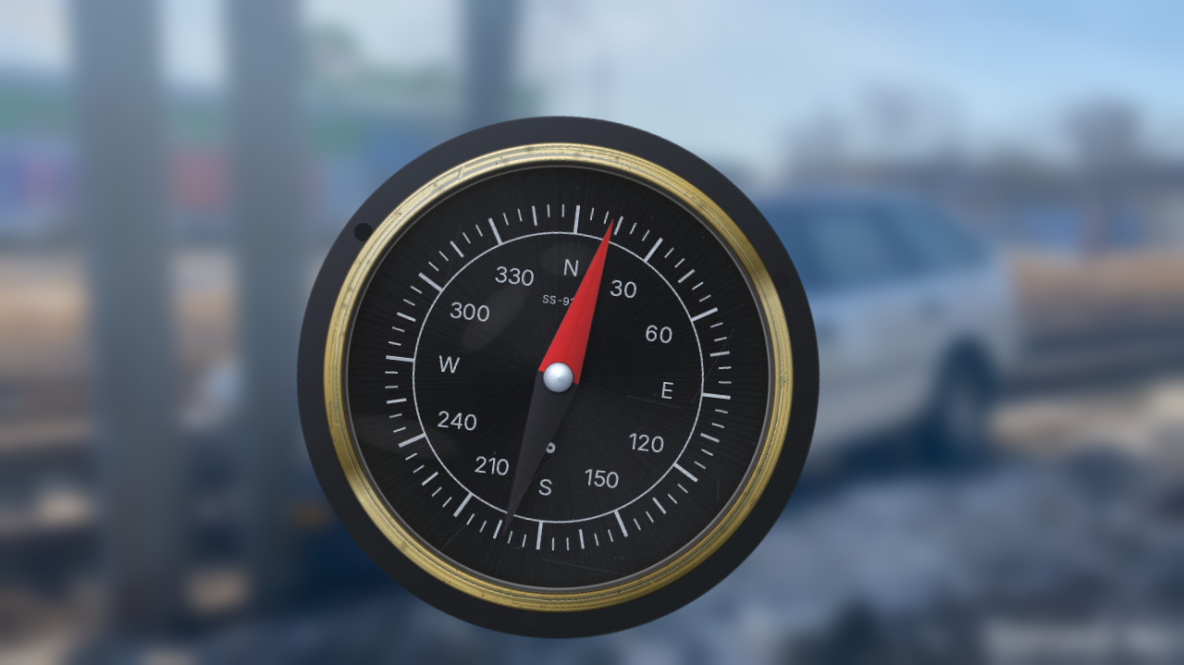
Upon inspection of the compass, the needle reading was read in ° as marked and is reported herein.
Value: 12.5 °
